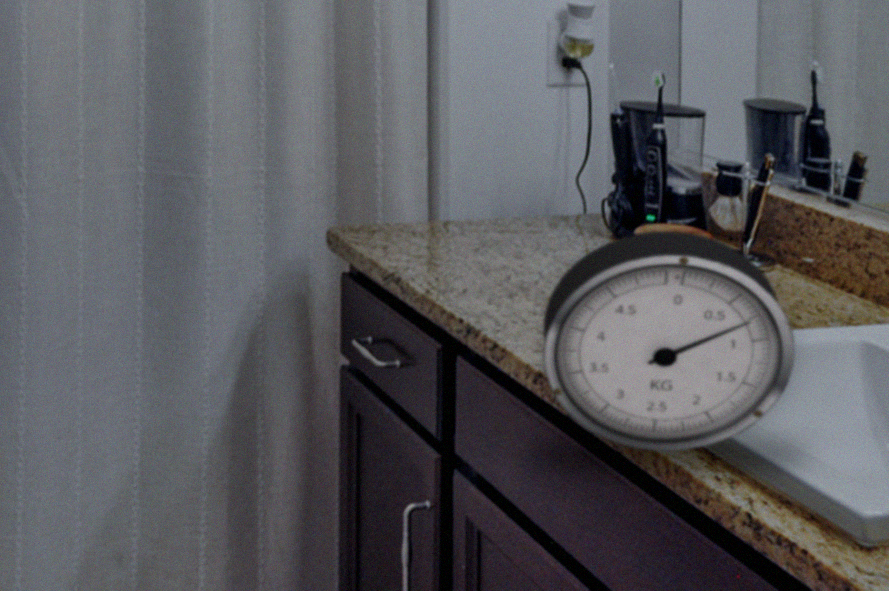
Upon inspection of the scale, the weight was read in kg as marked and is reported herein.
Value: 0.75 kg
